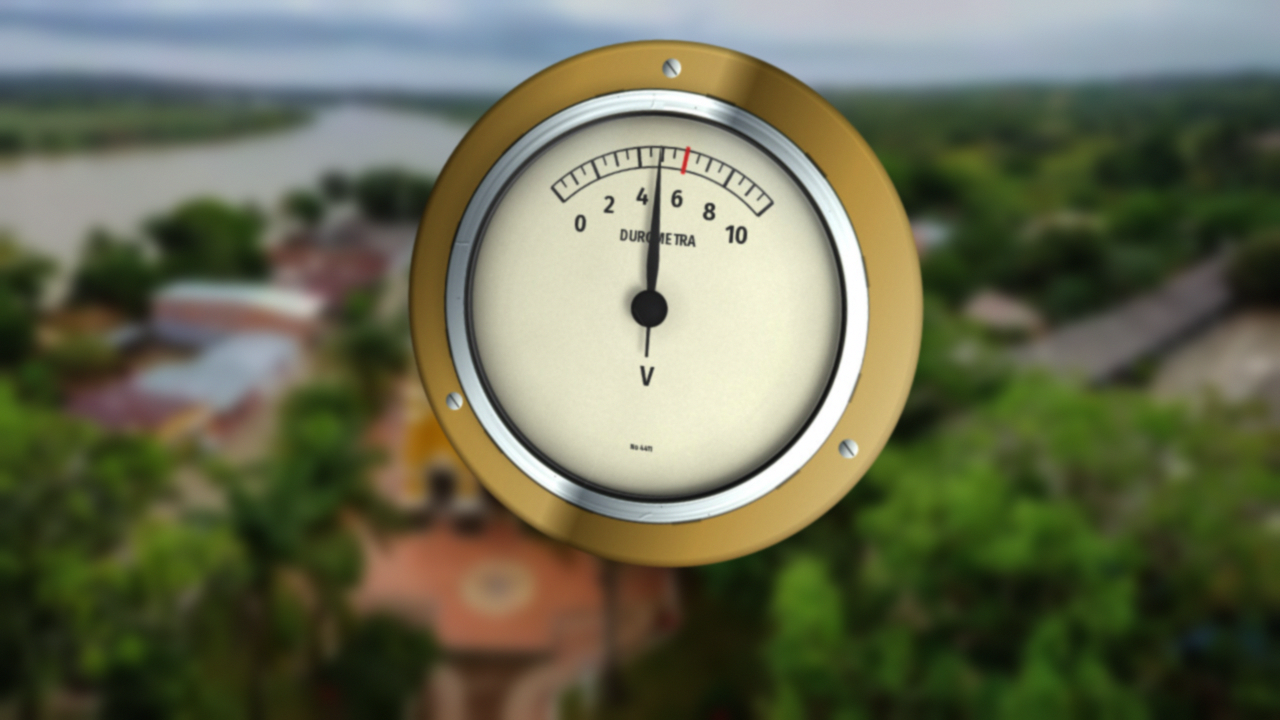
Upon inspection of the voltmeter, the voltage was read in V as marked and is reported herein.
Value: 5 V
